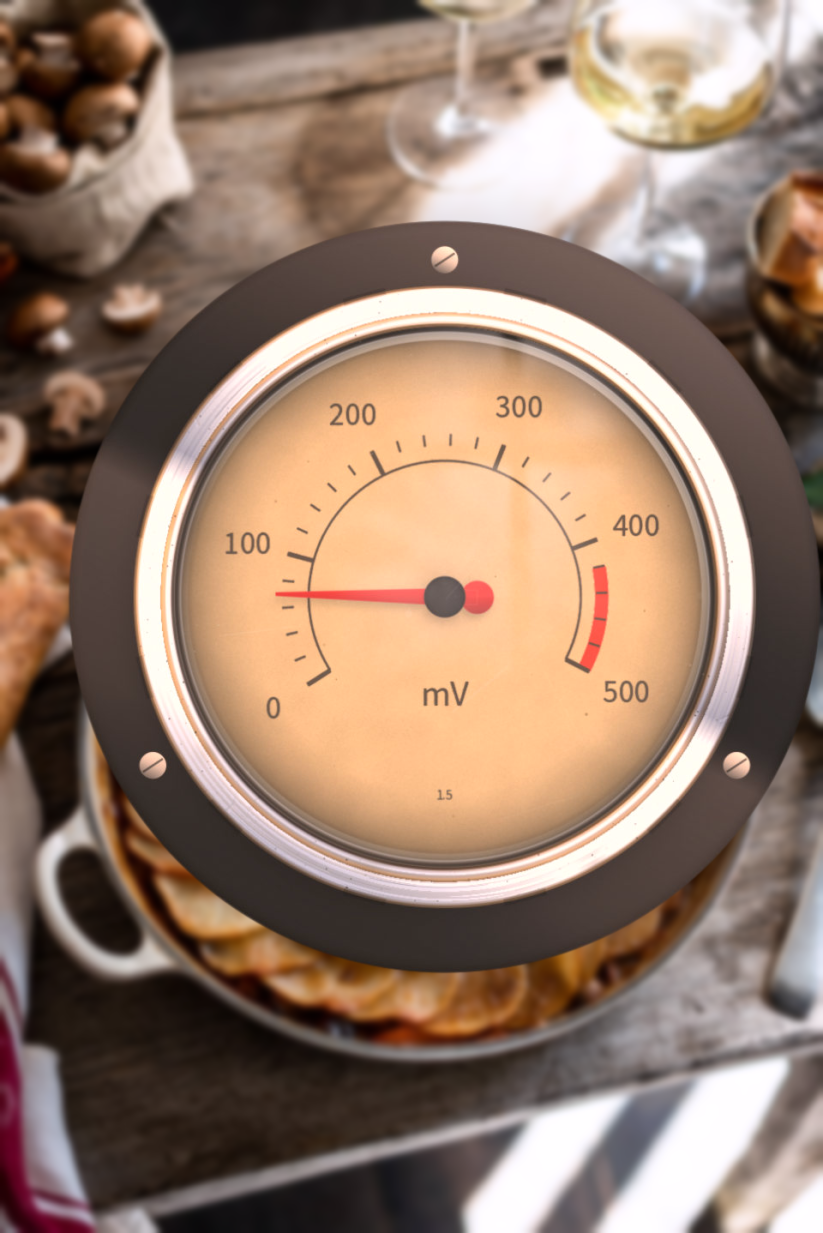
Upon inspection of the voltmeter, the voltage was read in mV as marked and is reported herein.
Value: 70 mV
